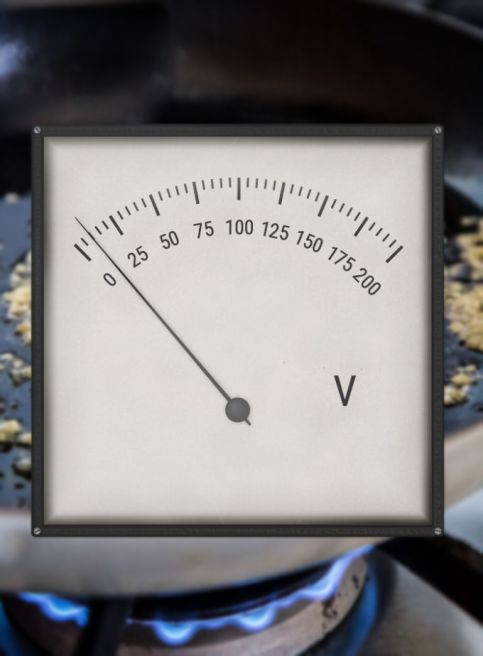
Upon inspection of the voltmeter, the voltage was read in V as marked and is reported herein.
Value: 10 V
